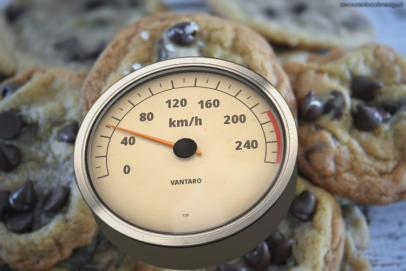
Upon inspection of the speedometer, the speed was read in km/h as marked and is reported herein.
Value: 50 km/h
